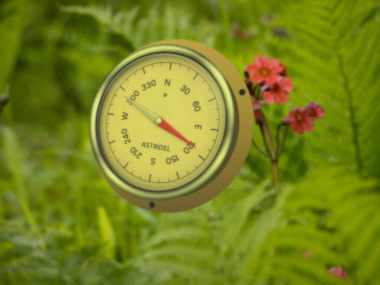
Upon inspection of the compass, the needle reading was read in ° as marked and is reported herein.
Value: 115 °
